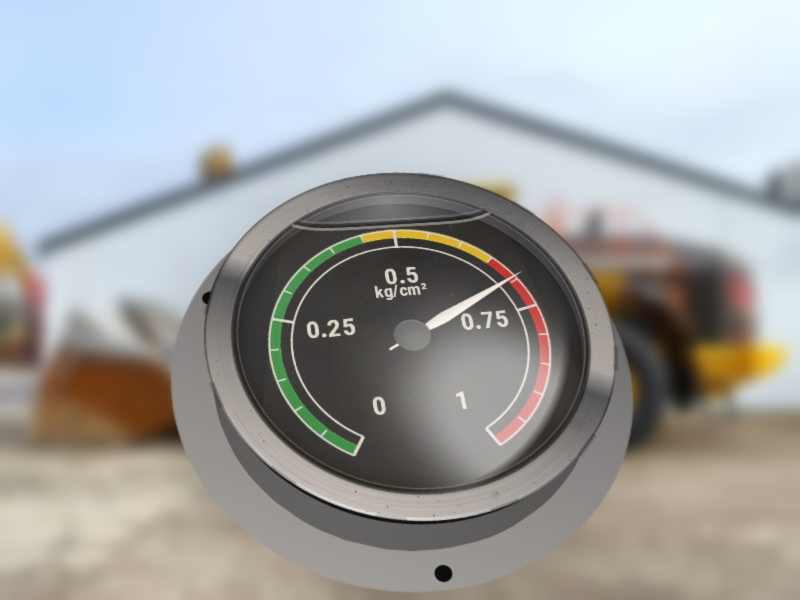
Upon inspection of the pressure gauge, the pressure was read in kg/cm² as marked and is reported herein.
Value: 0.7 kg/cm²
